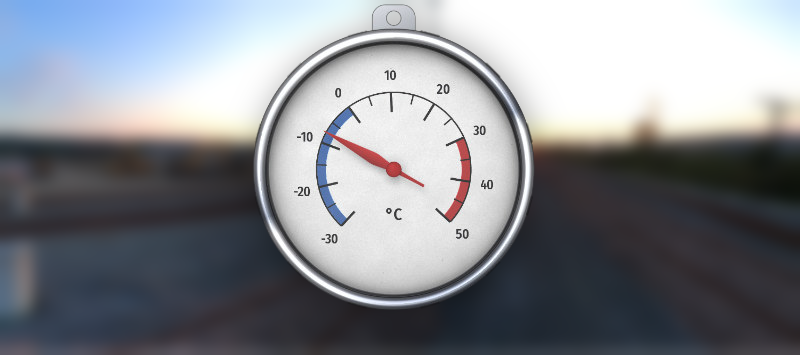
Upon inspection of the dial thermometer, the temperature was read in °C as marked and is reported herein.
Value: -7.5 °C
